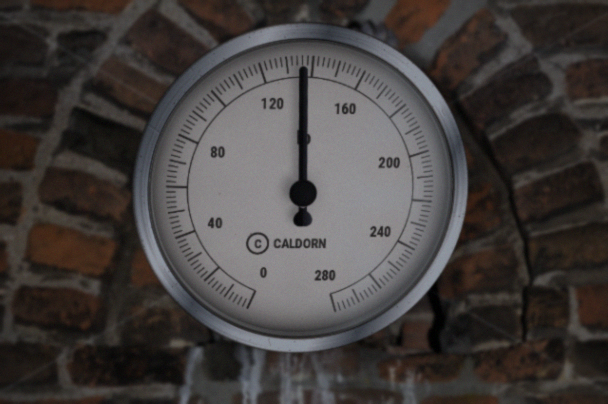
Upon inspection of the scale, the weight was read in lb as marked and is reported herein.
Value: 136 lb
